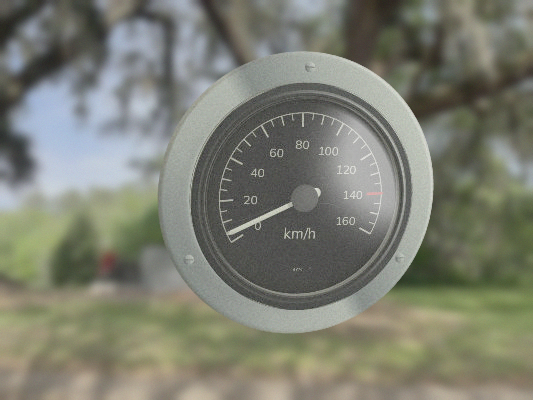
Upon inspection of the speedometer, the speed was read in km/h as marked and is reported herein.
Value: 5 km/h
